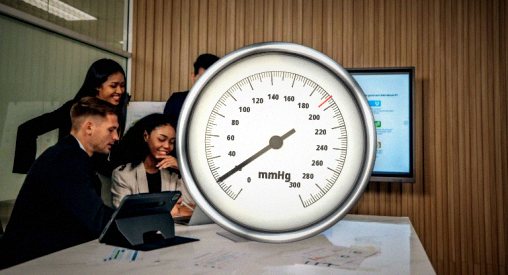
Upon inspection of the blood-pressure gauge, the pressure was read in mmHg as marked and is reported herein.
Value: 20 mmHg
